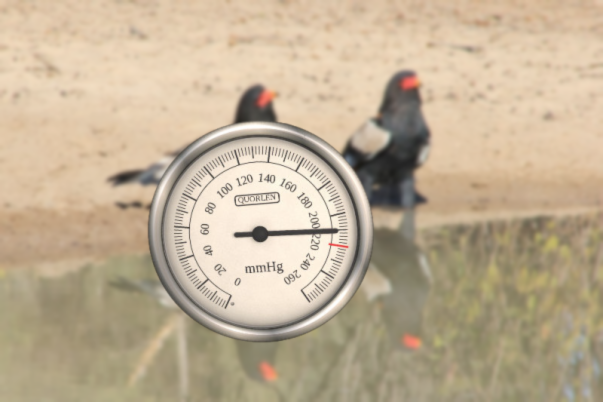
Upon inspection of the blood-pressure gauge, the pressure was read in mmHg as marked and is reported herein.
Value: 210 mmHg
